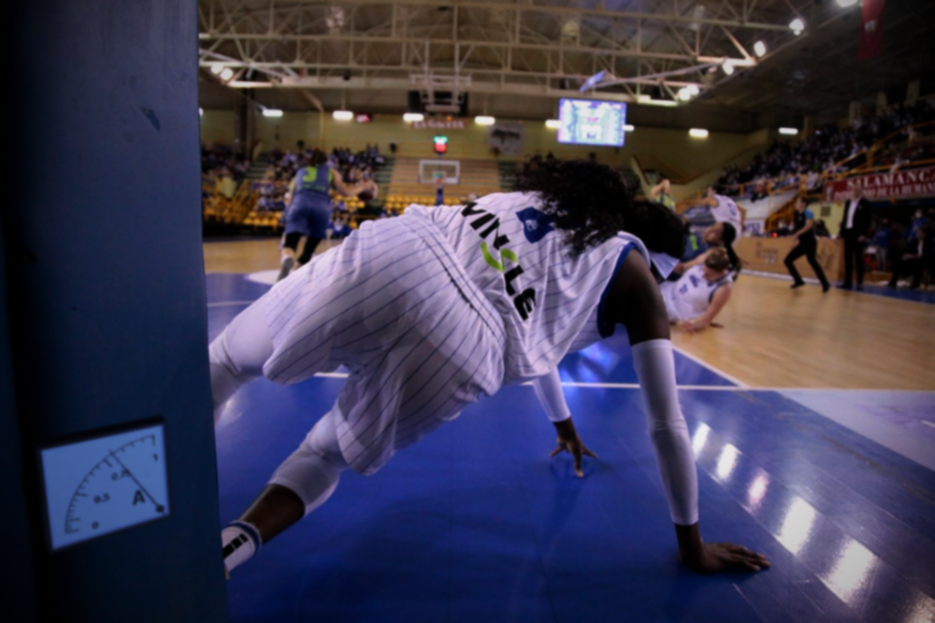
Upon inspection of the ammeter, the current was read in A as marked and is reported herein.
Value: 0.8 A
